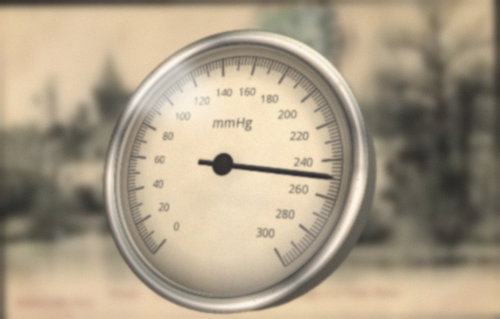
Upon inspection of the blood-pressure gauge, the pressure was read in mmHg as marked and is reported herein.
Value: 250 mmHg
